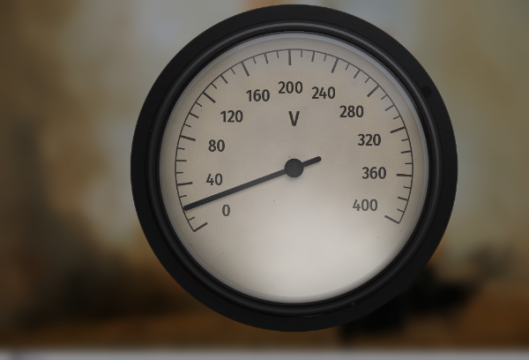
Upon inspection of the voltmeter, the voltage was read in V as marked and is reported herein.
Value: 20 V
